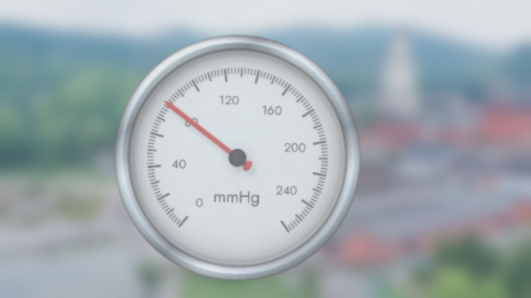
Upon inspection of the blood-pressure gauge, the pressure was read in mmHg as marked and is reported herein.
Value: 80 mmHg
